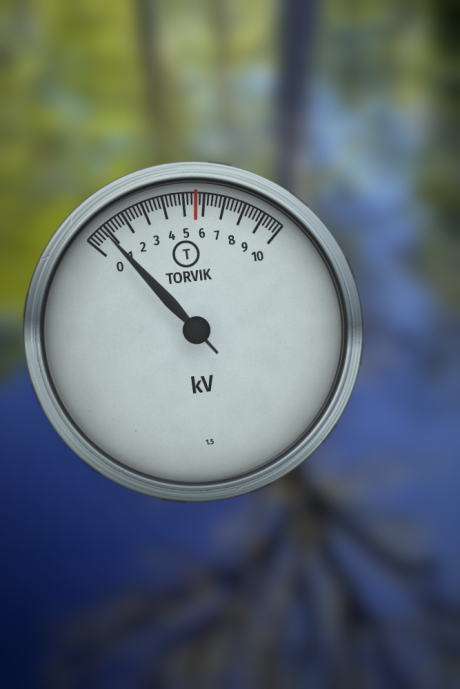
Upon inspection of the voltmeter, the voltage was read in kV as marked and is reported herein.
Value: 0.8 kV
